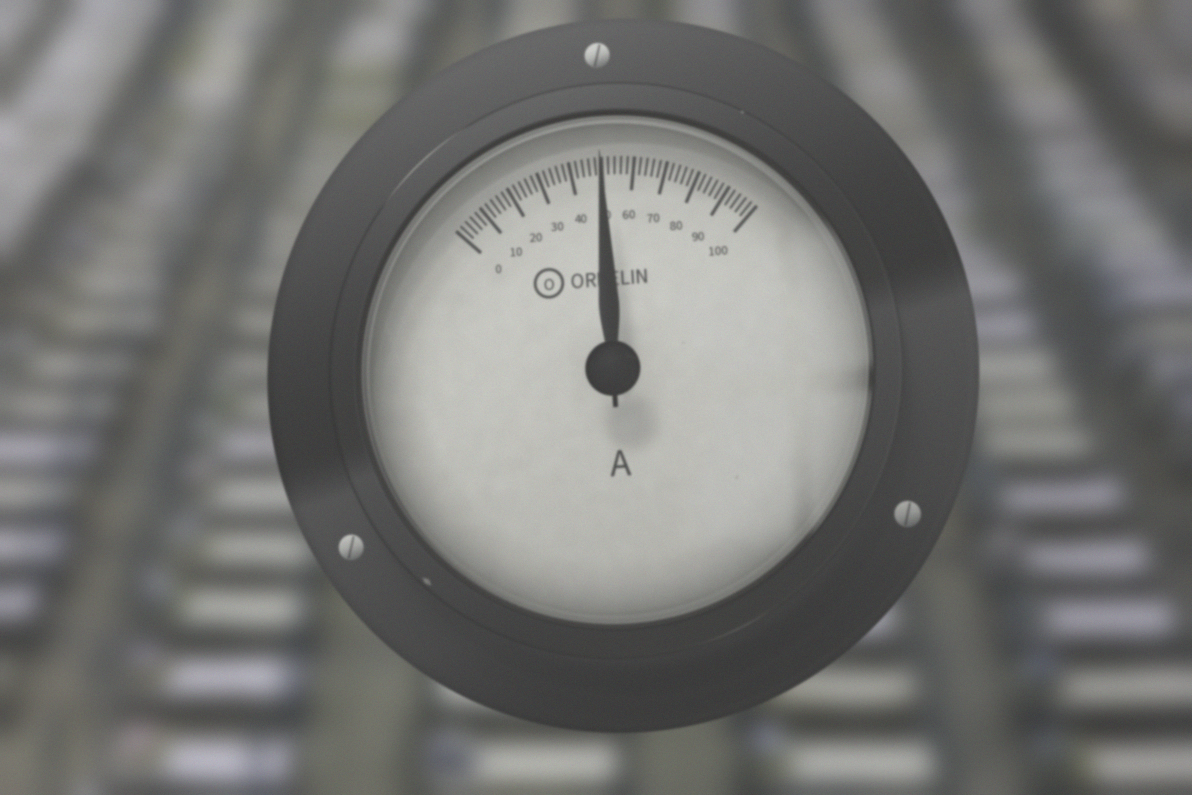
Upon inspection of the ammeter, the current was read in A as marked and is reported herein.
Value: 50 A
